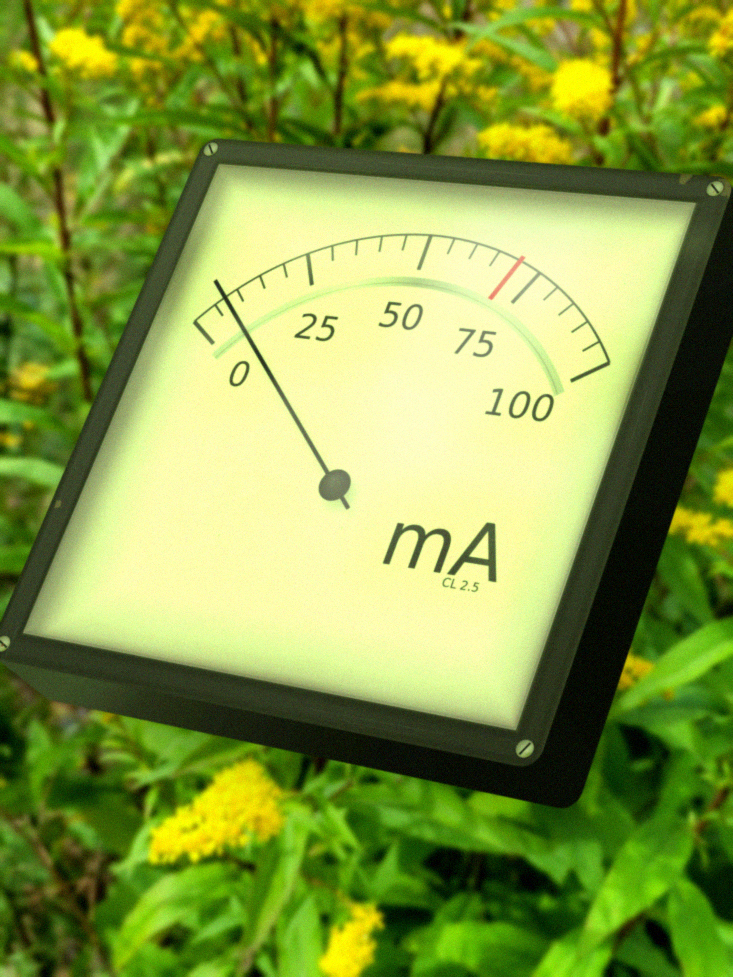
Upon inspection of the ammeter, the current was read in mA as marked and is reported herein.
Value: 7.5 mA
